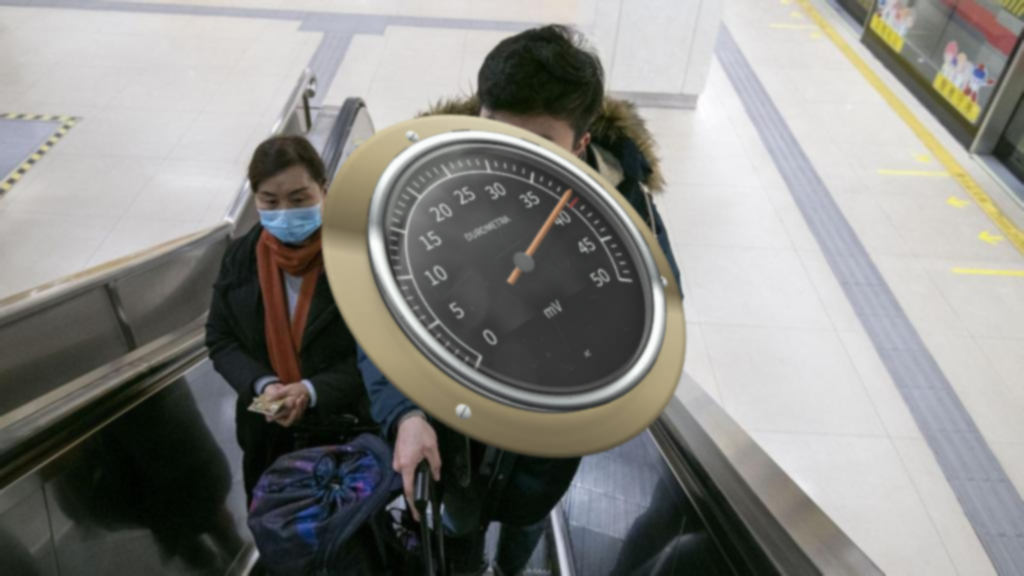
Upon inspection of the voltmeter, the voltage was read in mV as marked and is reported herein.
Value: 39 mV
